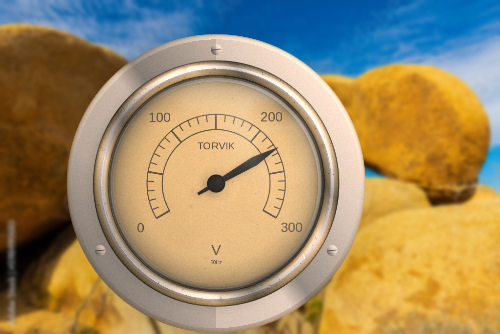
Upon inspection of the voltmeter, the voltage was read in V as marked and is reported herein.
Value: 225 V
